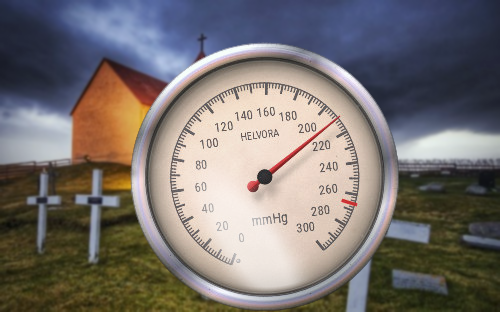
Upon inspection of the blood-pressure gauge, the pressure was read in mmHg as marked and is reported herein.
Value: 210 mmHg
